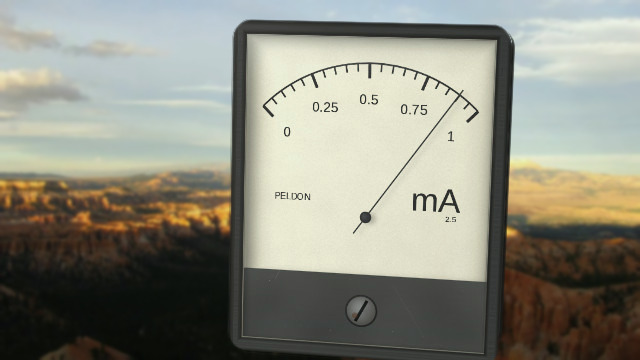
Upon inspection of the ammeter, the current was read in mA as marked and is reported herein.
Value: 0.9 mA
